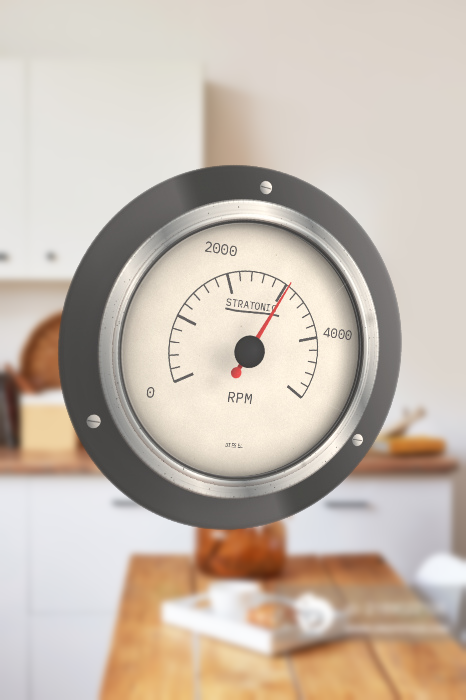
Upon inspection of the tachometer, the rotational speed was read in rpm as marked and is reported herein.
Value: 3000 rpm
